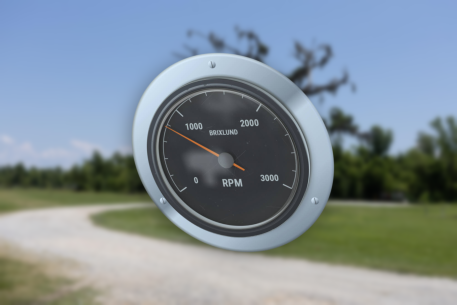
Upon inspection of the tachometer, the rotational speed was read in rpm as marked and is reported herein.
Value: 800 rpm
